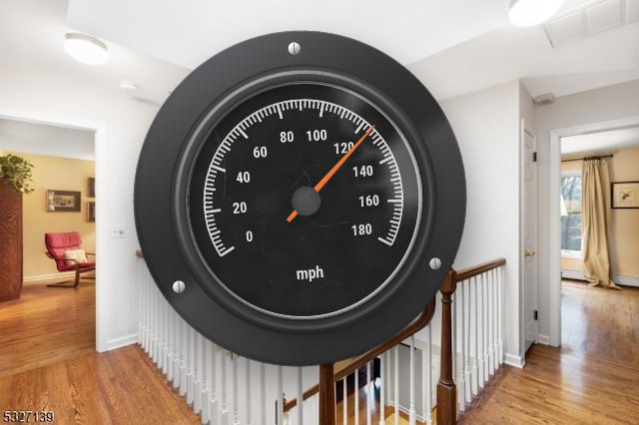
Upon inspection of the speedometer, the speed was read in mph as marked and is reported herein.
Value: 124 mph
